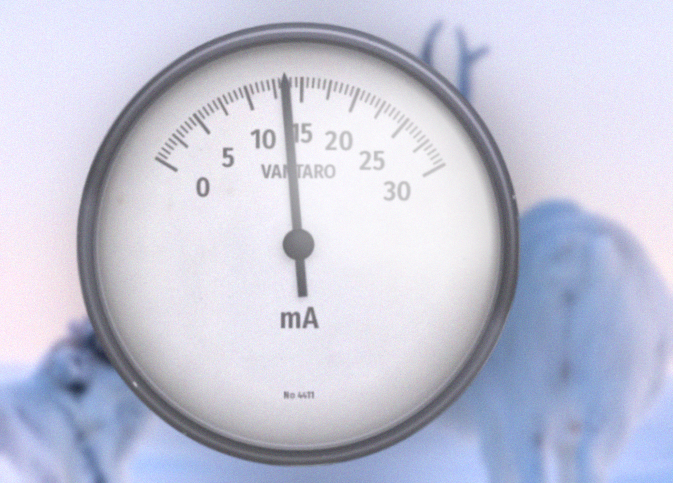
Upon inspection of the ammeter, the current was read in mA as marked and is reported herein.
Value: 13.5 mA
